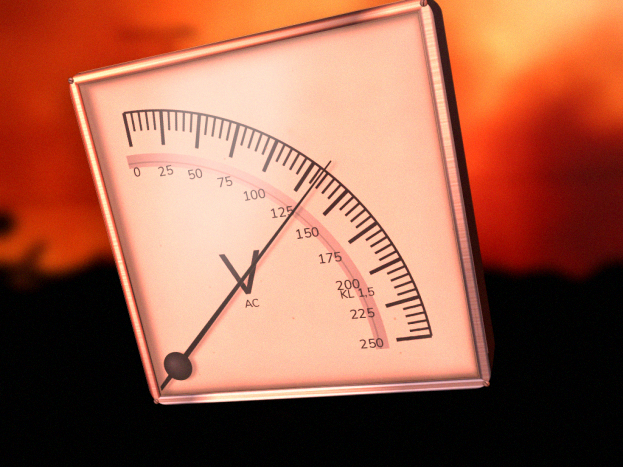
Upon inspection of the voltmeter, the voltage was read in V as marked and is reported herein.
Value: 132.5 V
